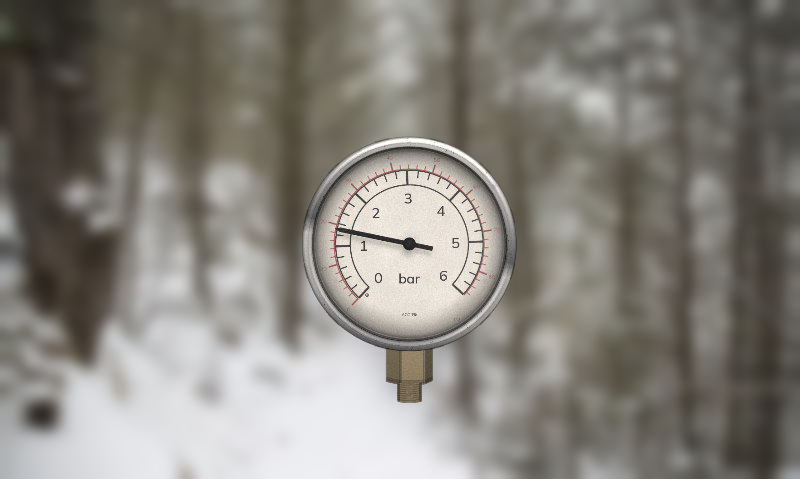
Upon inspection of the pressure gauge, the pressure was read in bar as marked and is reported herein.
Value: 1.3 bar
